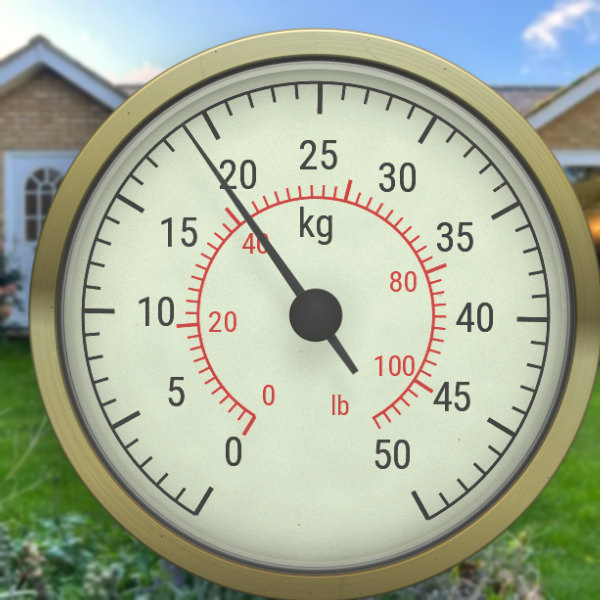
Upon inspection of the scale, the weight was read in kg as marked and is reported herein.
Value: 19 kg
